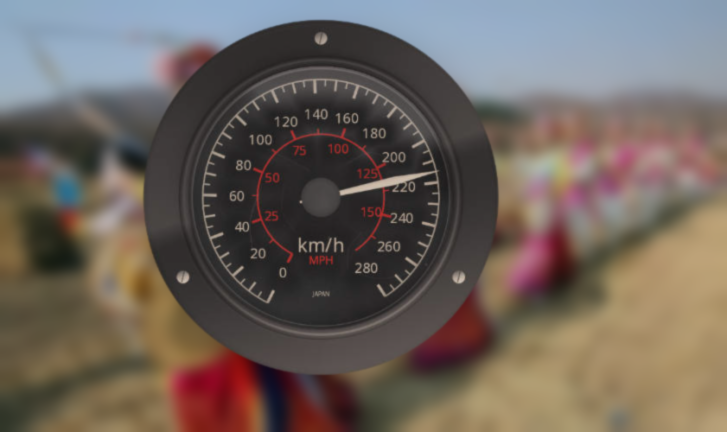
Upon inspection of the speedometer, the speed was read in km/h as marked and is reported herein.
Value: 215 km/h
